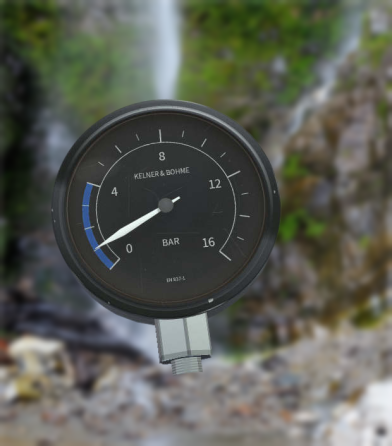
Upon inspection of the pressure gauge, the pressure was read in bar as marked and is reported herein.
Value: 1 bar
